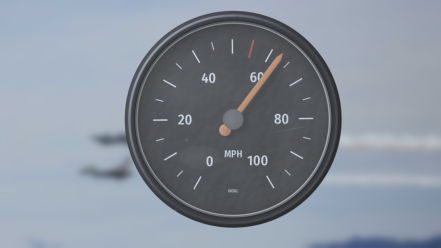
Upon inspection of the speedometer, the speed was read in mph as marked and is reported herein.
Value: 62.5 mph
